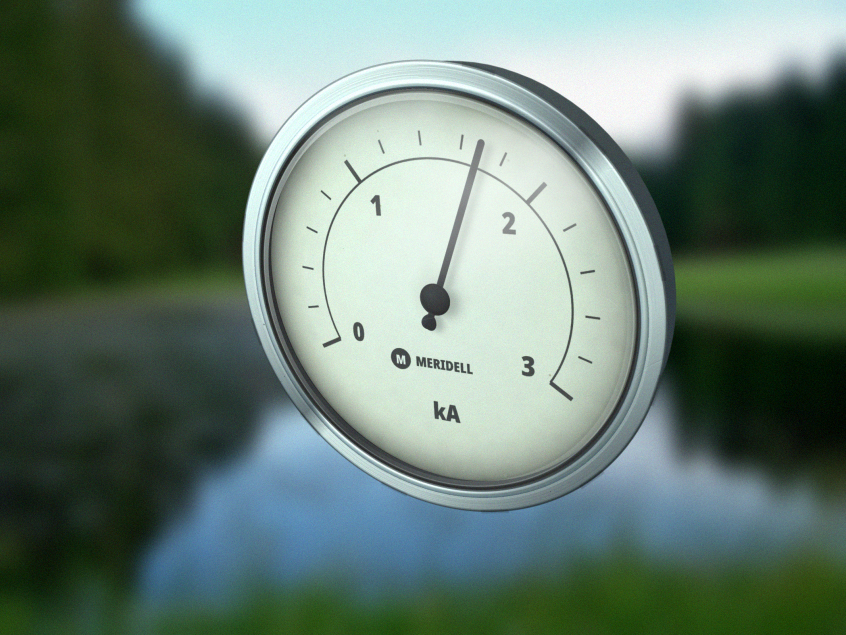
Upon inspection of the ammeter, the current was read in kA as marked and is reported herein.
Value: 1.7 kA
